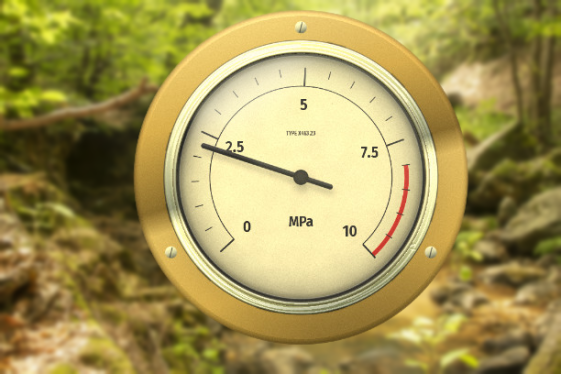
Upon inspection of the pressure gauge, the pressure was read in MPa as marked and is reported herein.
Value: 2.25 MPa
